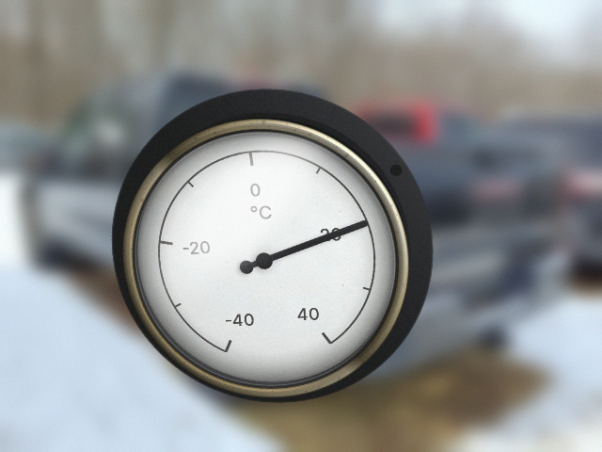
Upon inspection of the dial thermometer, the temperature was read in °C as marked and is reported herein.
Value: 20 °C
